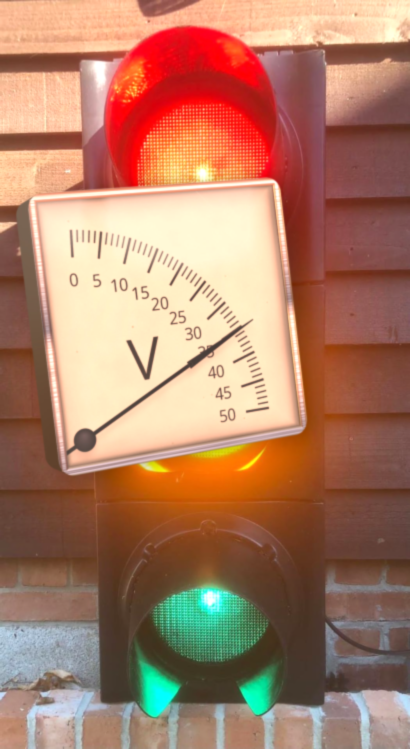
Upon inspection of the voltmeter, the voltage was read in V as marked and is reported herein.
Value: 35 V
